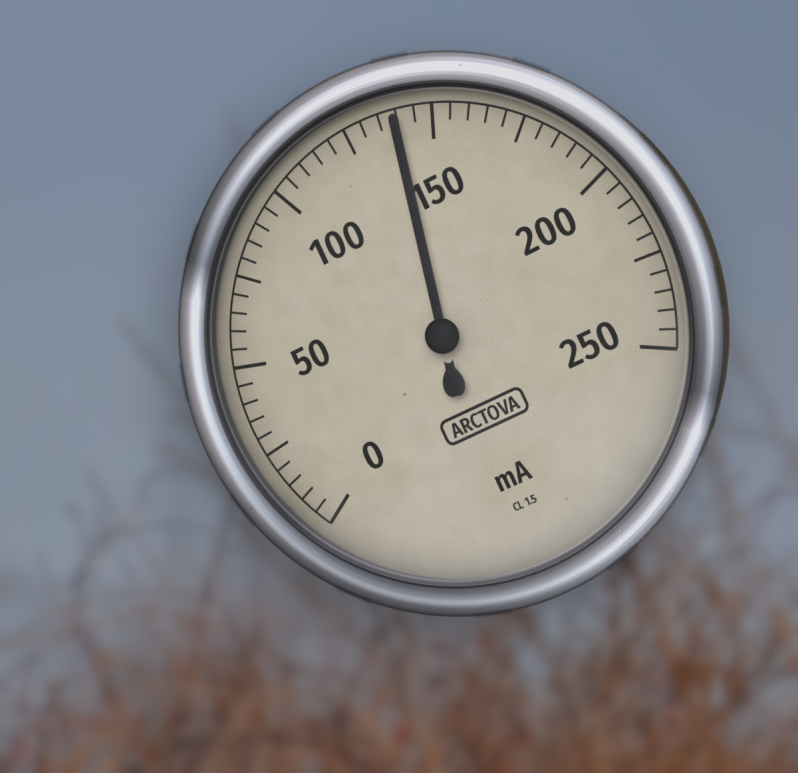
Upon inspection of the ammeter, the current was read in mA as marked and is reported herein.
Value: 140 mA
